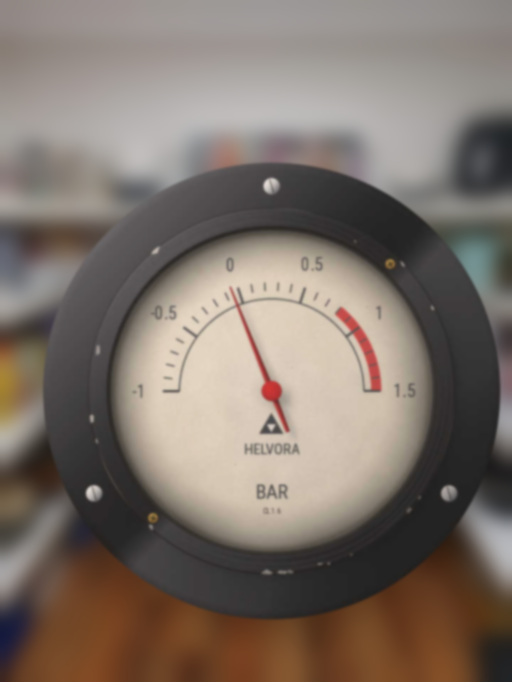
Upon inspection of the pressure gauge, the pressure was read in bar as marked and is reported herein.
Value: -0.05 bar
